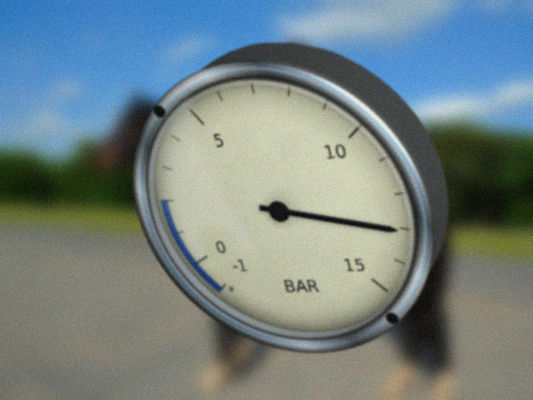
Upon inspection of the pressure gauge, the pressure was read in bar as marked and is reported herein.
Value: 13 bar
